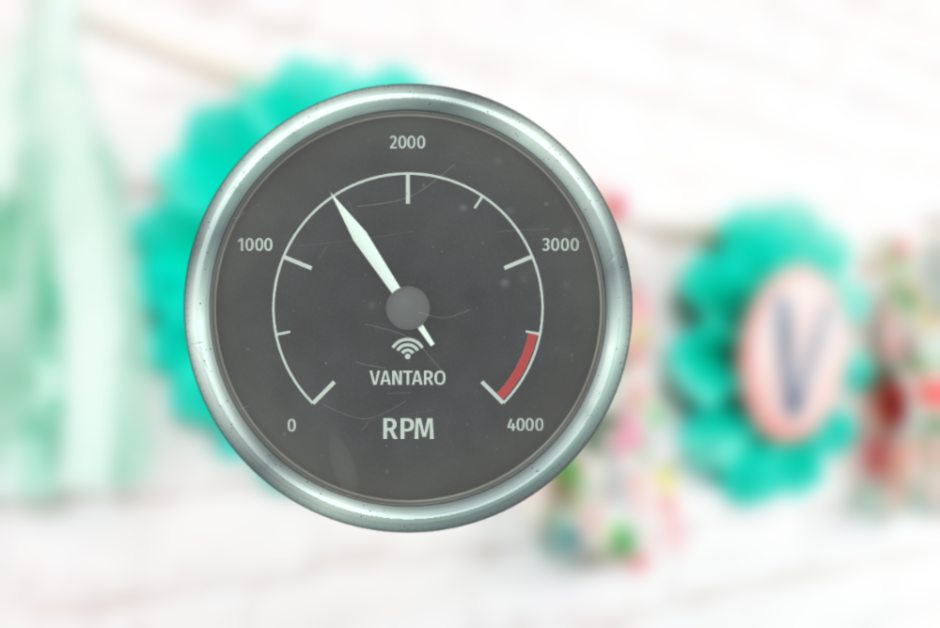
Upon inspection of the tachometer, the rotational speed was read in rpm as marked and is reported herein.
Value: 1500 rpm
